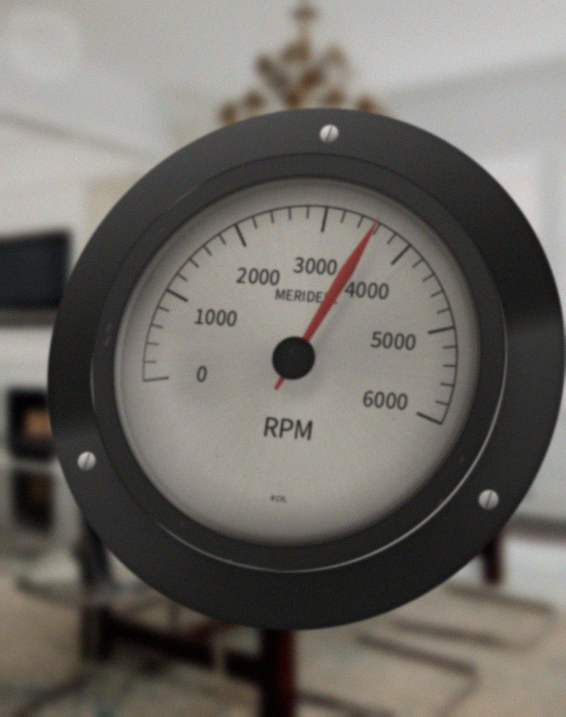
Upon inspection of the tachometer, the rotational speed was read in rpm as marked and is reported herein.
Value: 3600 rpm
